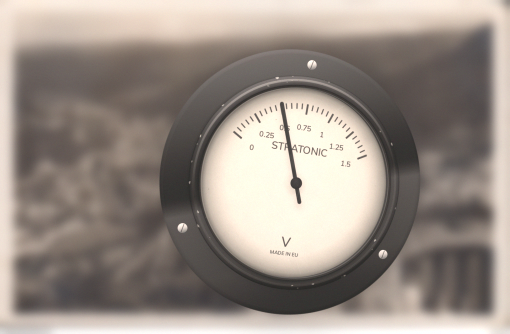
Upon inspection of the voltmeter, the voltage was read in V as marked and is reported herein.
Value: 0.5 V
